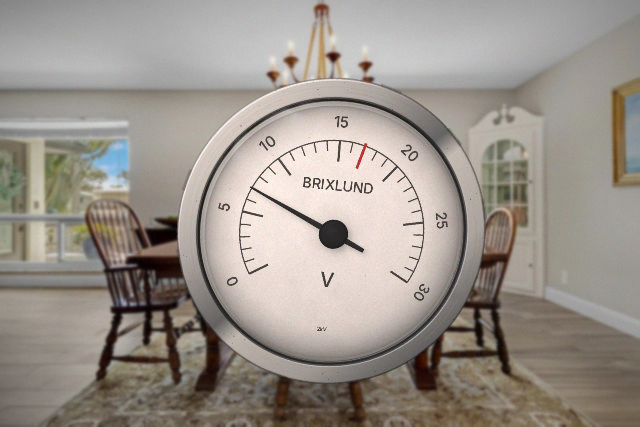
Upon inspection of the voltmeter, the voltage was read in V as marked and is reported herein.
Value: 7 V
